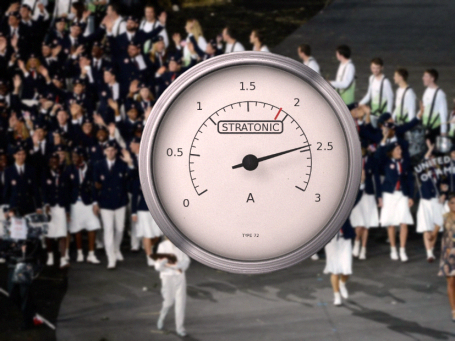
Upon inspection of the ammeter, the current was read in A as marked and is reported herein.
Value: 2.45 A
